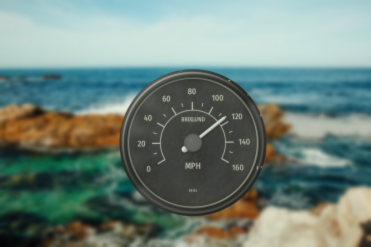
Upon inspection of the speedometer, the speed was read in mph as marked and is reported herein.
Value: 115 mph
